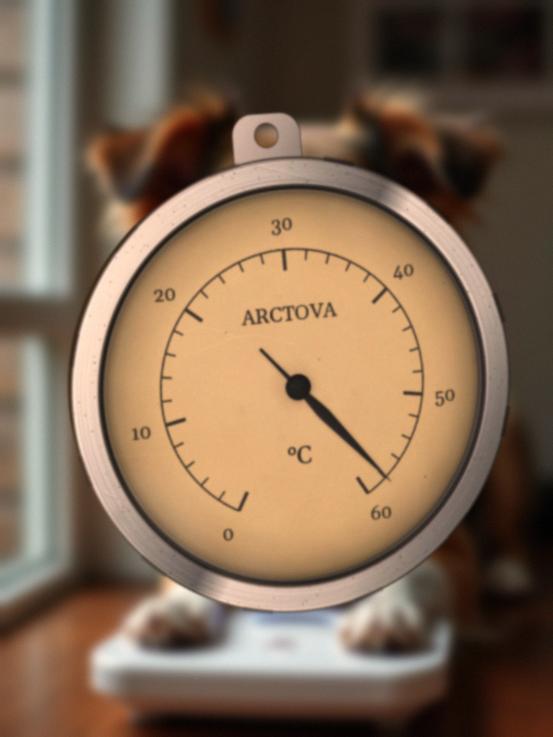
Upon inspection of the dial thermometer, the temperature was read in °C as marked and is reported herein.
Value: 58 °C
